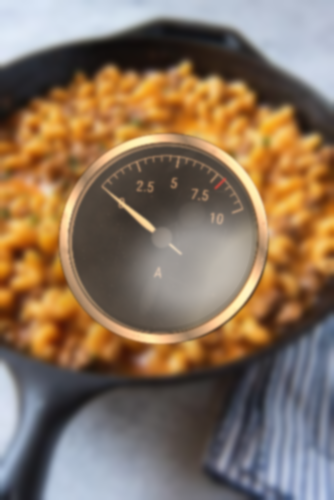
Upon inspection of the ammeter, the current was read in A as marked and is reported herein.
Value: 0 A
